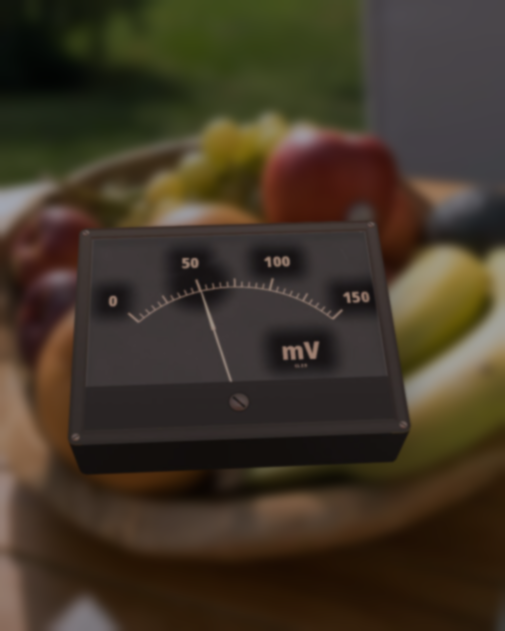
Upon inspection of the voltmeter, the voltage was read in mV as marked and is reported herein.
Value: 50 mV
